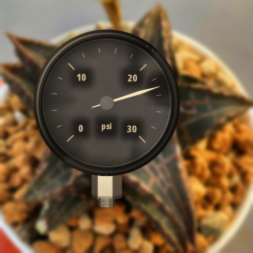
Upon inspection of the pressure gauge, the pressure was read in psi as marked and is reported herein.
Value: 23 psi
